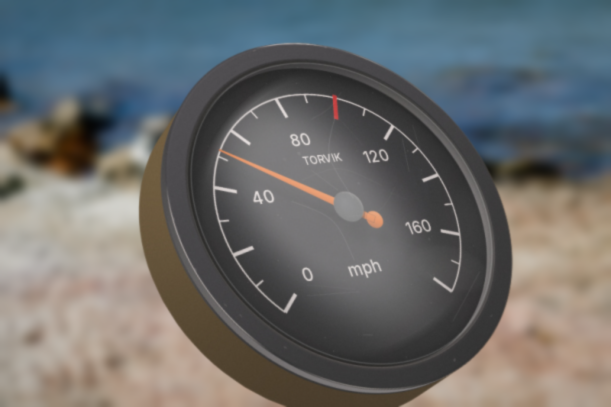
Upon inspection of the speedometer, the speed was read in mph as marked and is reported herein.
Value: 50 mph
